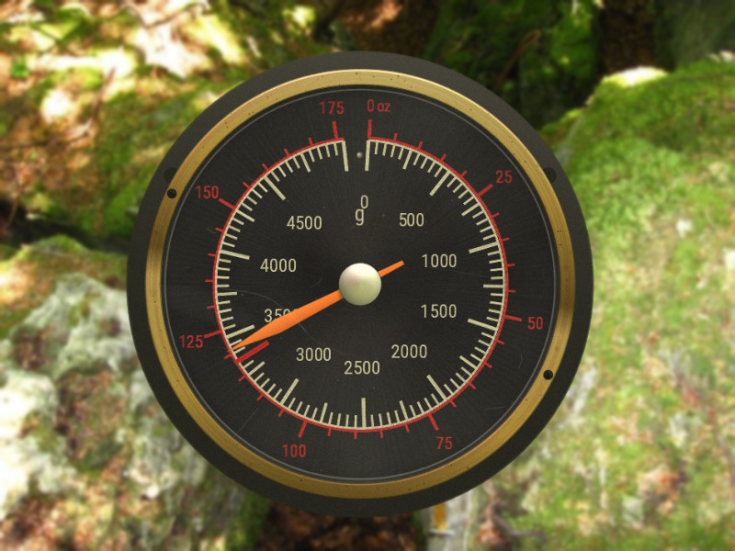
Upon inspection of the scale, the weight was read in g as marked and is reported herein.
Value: 3425 g
